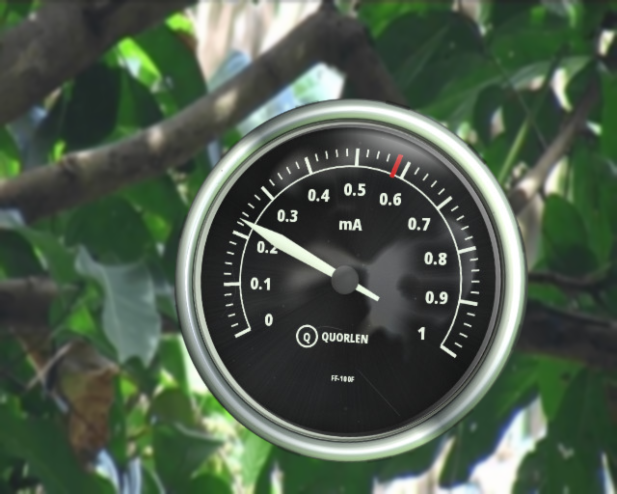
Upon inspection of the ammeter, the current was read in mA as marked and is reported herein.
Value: 0.23 mA
